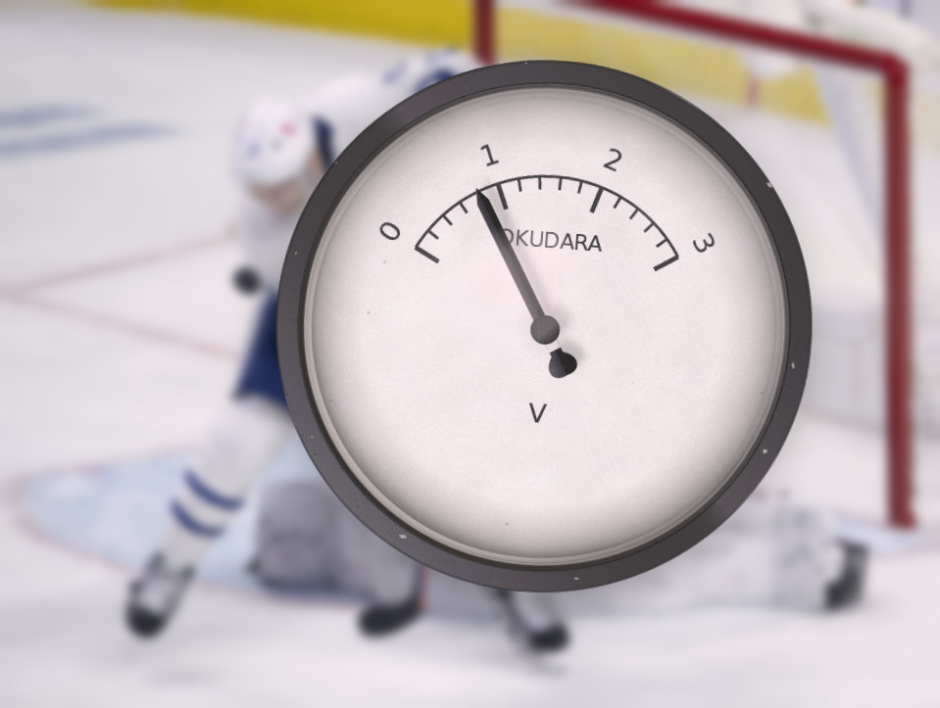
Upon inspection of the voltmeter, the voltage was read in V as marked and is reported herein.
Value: 0.8 V
